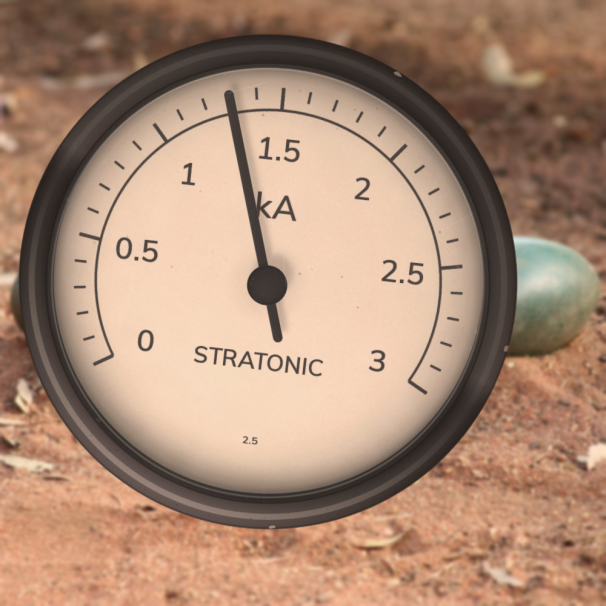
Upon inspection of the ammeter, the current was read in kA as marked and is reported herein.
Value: 1.3 kA
